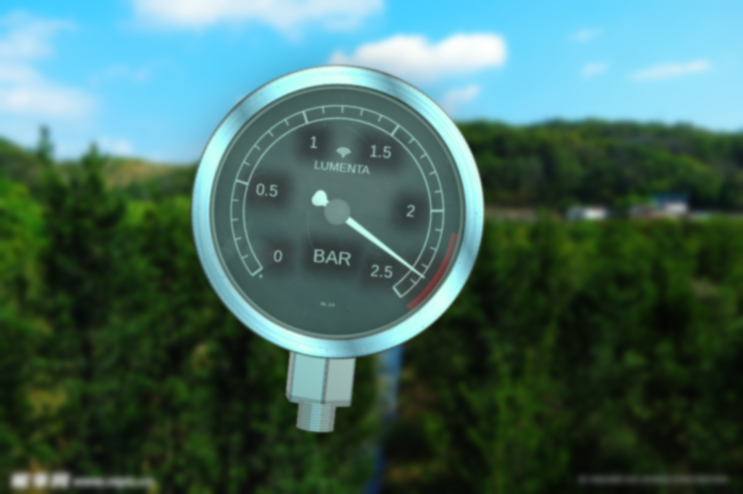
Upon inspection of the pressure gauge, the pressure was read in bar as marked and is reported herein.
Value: 2.35 bar
